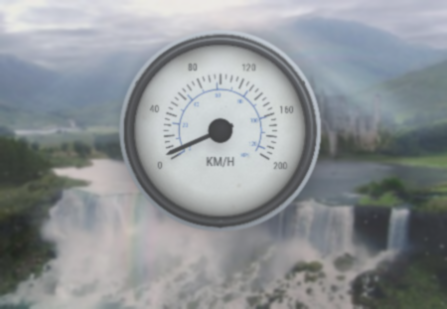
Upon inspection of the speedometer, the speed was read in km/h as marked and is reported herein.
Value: 5 km/h
